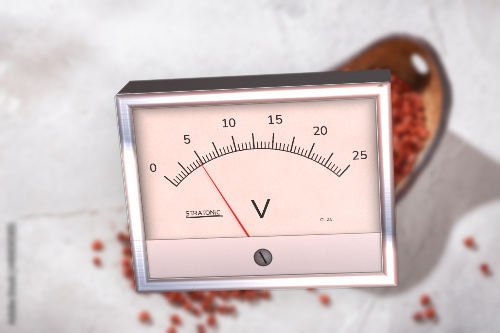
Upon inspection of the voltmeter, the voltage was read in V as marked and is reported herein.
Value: 5 V
